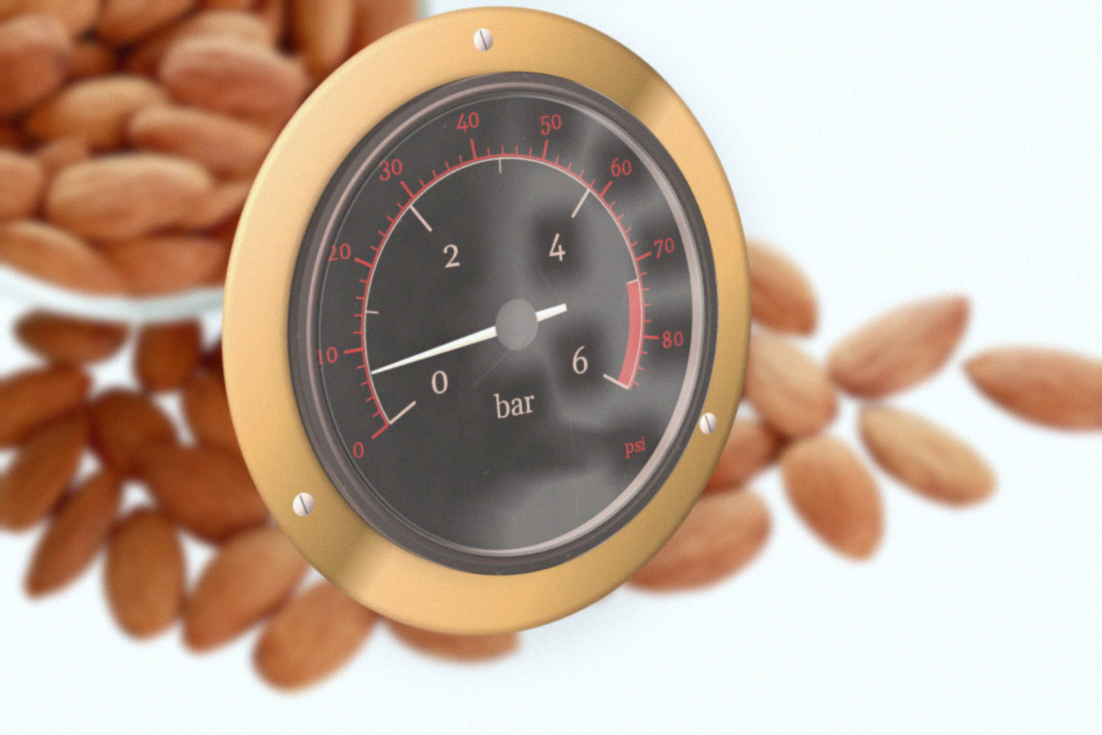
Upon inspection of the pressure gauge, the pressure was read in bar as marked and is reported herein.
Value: 0.5 bar
